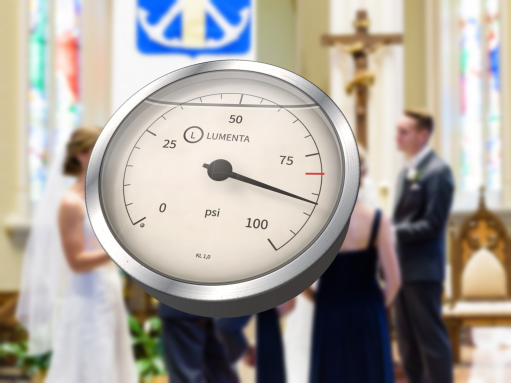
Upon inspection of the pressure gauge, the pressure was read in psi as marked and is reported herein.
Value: 87.5 psi
